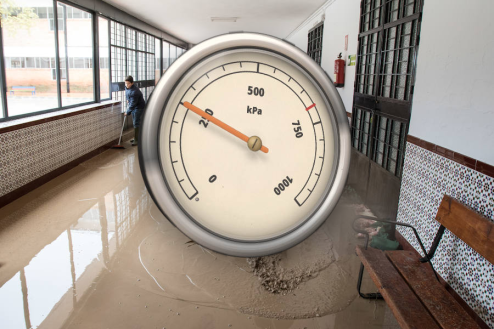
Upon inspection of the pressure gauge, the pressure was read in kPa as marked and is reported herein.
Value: 250 kPa
